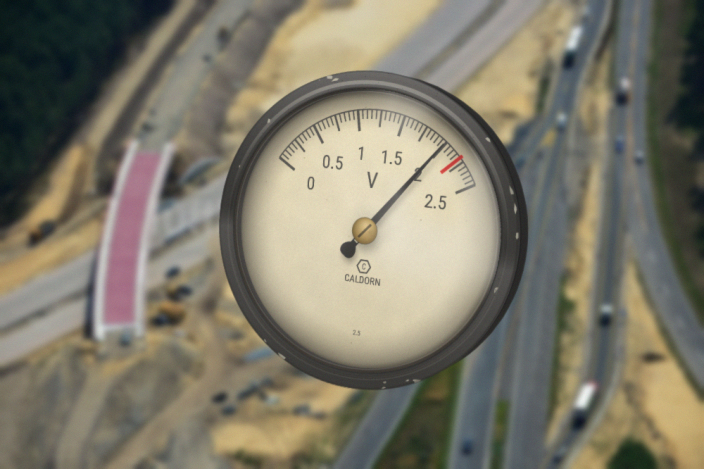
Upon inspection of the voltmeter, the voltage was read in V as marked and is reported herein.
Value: 2 V
